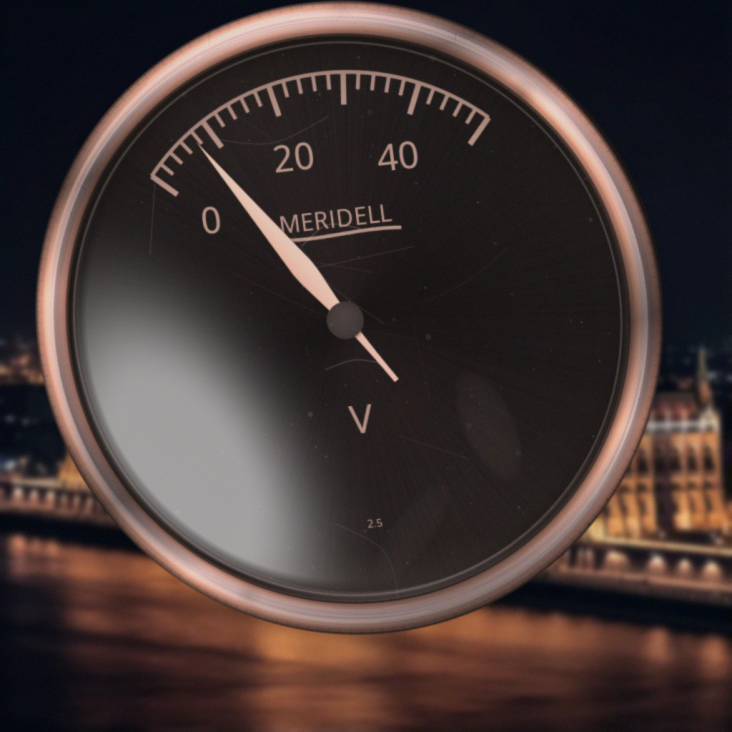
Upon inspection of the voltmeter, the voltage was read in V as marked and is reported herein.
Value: 8 V
